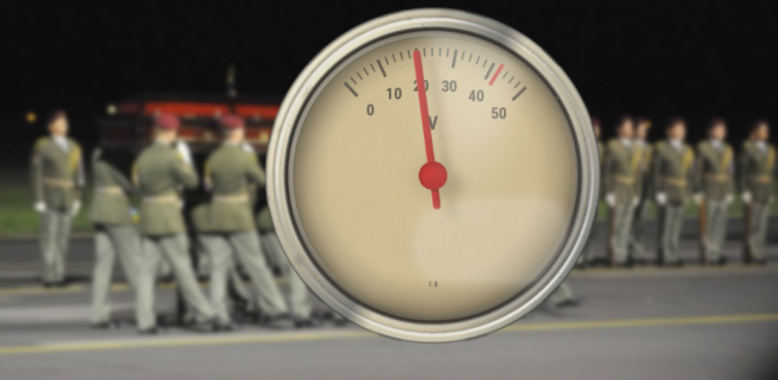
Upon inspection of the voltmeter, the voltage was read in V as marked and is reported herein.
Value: 20 V
